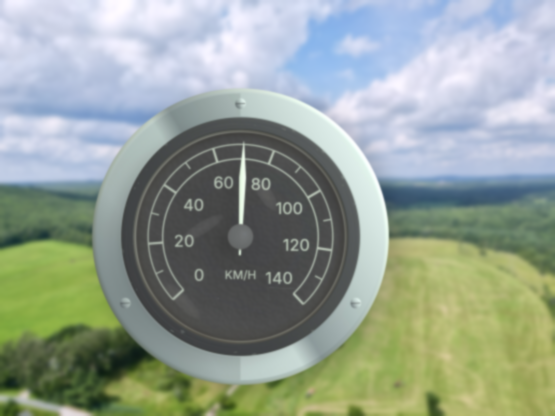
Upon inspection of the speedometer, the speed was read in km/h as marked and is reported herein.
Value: 70 km/h
